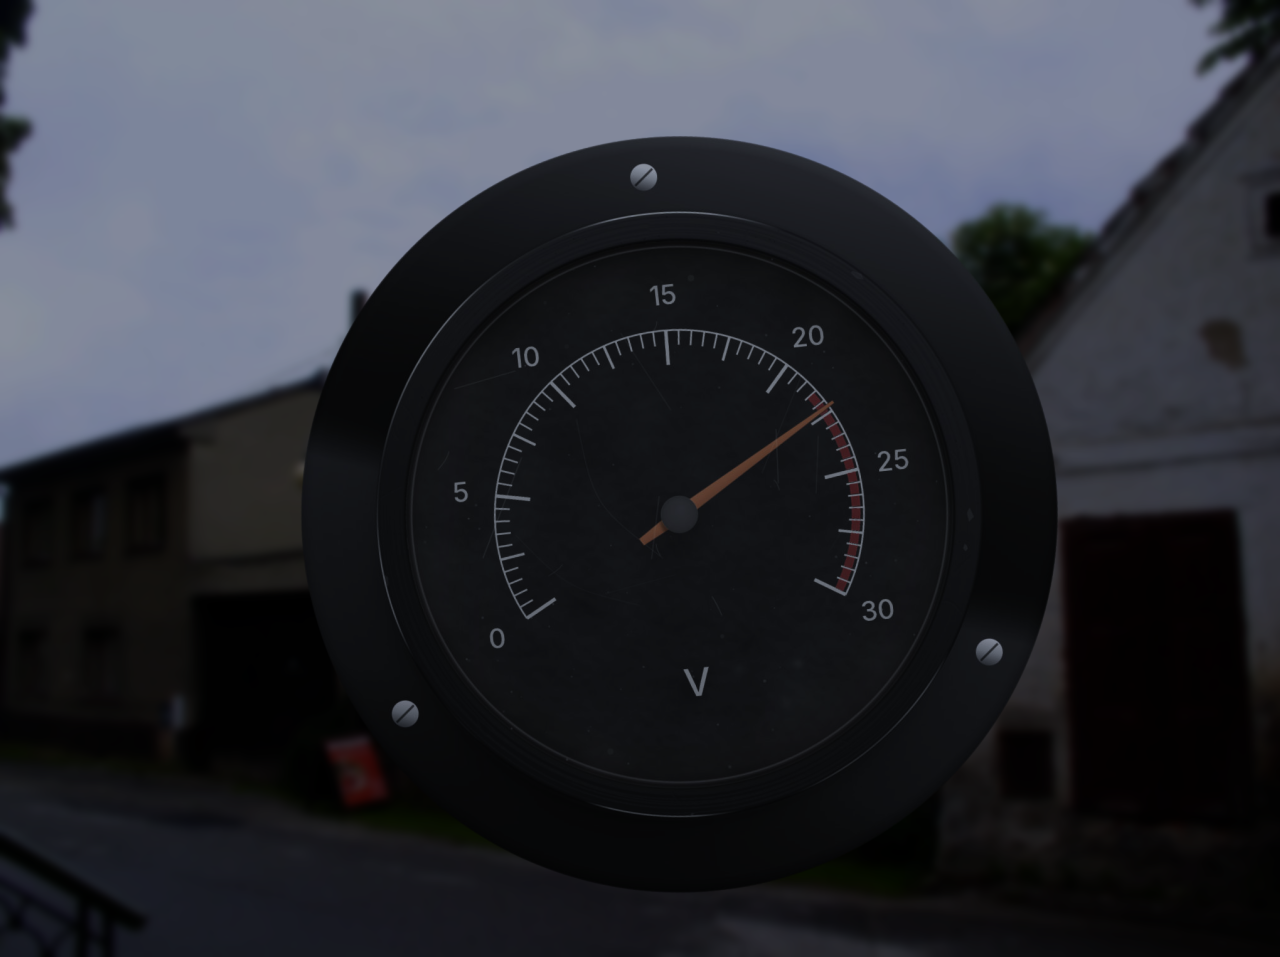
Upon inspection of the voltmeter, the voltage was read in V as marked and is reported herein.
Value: 22.25 V
